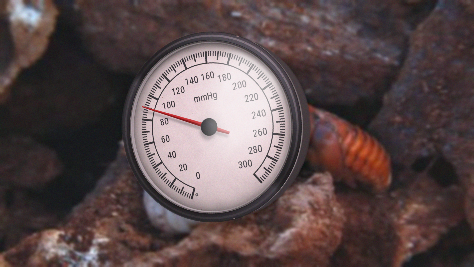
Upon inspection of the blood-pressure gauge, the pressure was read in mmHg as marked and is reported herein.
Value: 90 mmHg
